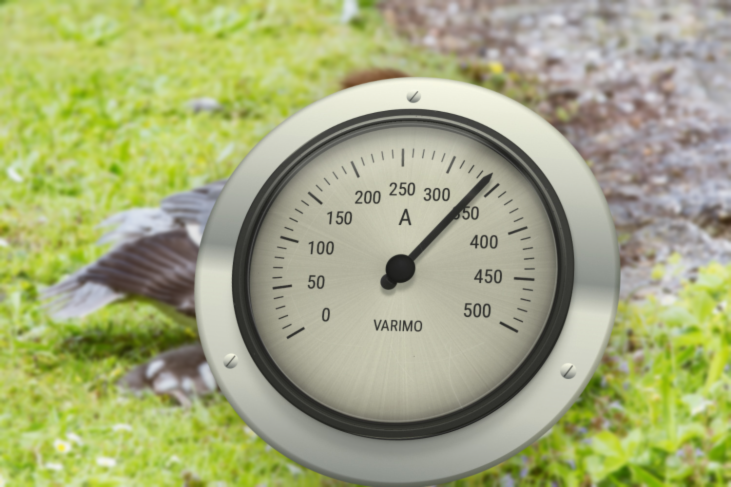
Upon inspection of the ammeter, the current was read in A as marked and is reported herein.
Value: 340 A
